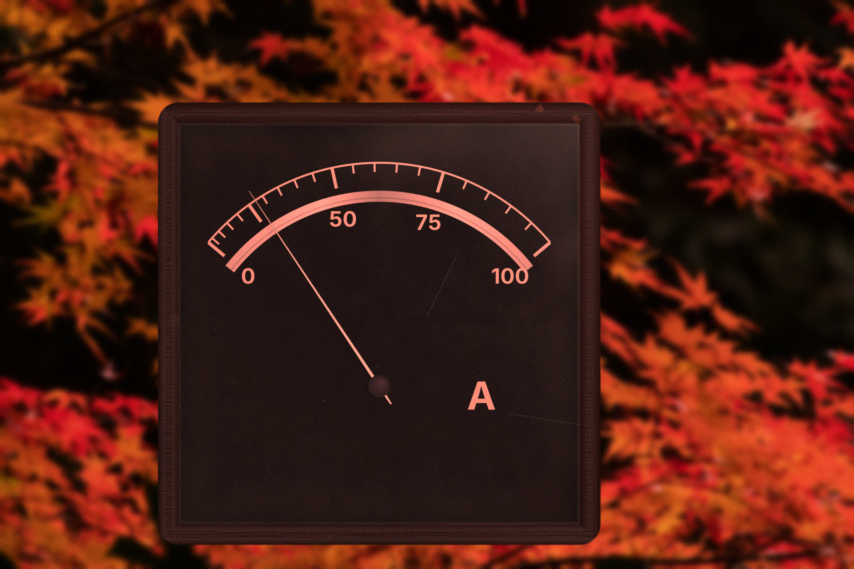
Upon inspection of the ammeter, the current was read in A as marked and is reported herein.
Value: 27.5 A
